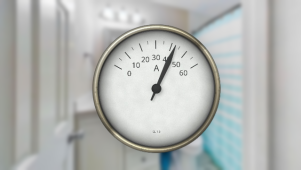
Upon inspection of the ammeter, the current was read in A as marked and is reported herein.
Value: 42.5 A
